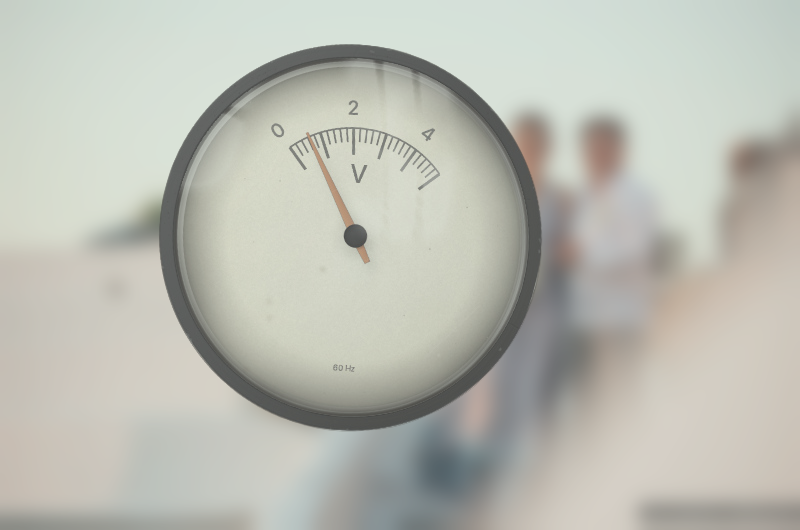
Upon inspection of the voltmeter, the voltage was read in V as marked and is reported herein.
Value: 0.6 V
